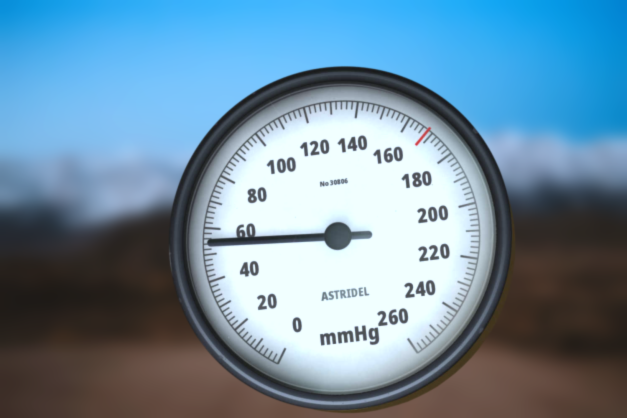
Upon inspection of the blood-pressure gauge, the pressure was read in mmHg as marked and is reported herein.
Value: 54 mmHg
